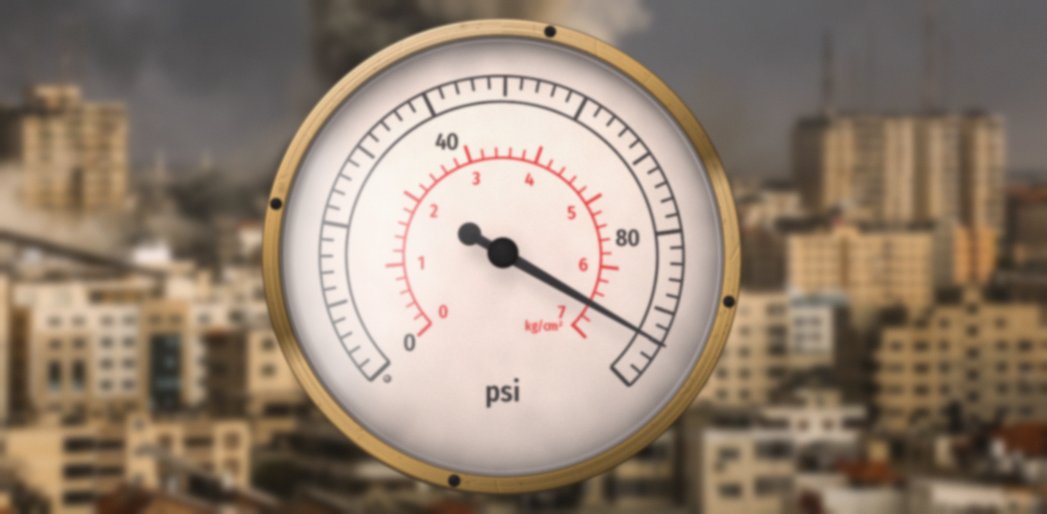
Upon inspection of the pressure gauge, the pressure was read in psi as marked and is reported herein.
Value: 94 psi
